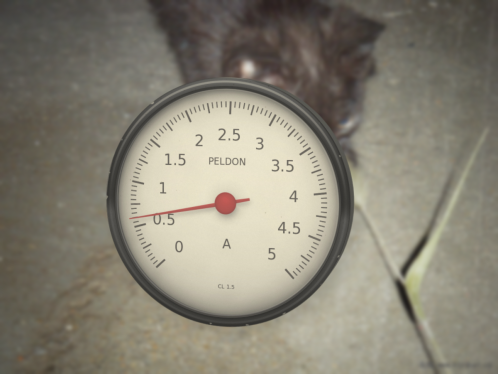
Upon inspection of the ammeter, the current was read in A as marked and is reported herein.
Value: 0.6 A
